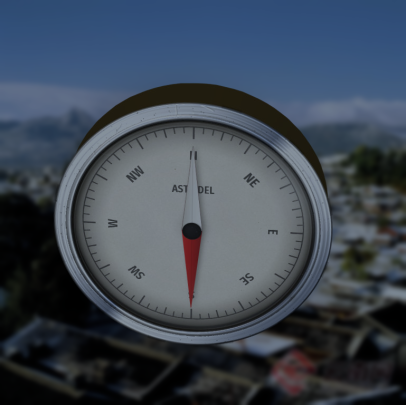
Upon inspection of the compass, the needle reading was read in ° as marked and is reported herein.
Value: 180 °
